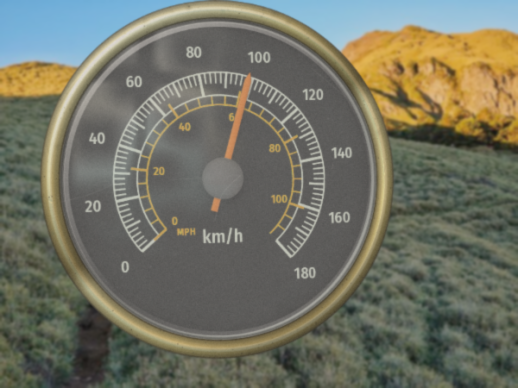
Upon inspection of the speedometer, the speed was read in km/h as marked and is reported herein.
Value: 98 km/h
